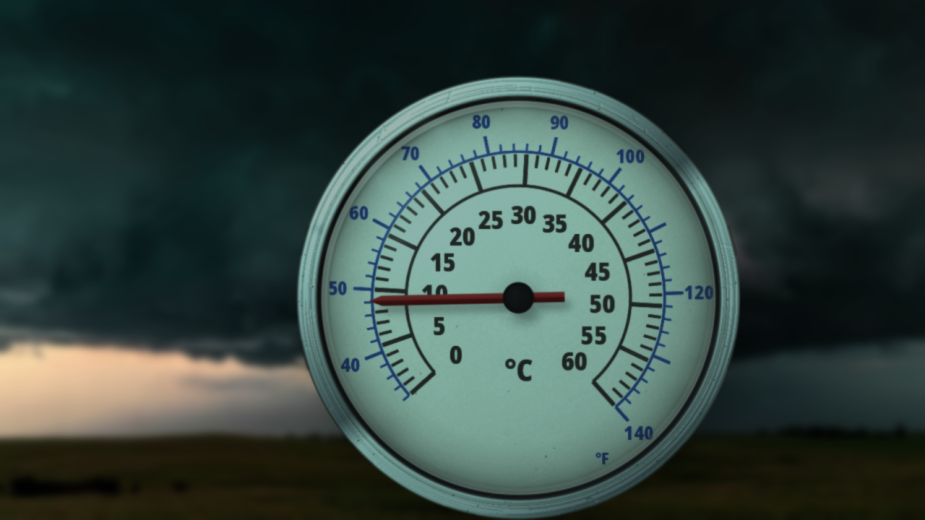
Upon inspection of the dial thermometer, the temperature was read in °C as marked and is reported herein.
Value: 9 °C
